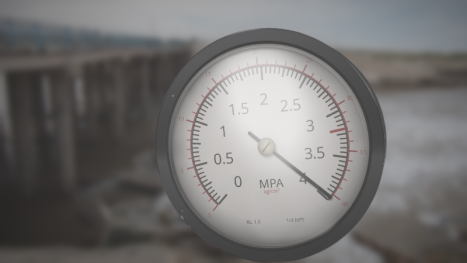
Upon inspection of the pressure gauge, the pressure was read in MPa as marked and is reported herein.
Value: 3.95 MPa
